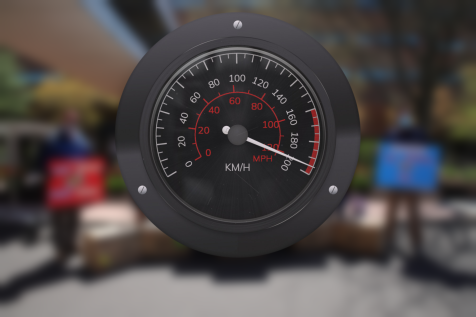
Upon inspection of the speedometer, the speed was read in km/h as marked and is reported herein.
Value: 195 km/h
